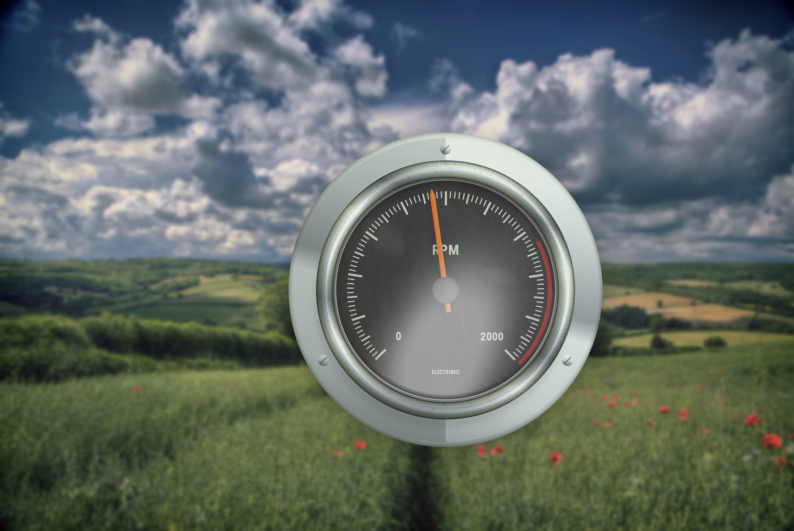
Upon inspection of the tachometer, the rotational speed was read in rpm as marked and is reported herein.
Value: 940 rpm
